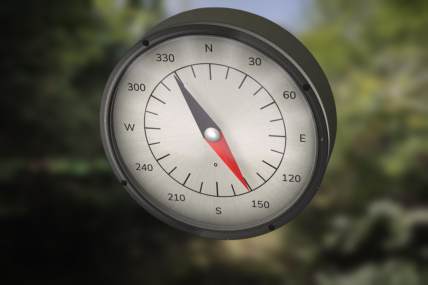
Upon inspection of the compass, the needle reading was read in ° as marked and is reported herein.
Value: 150 °
